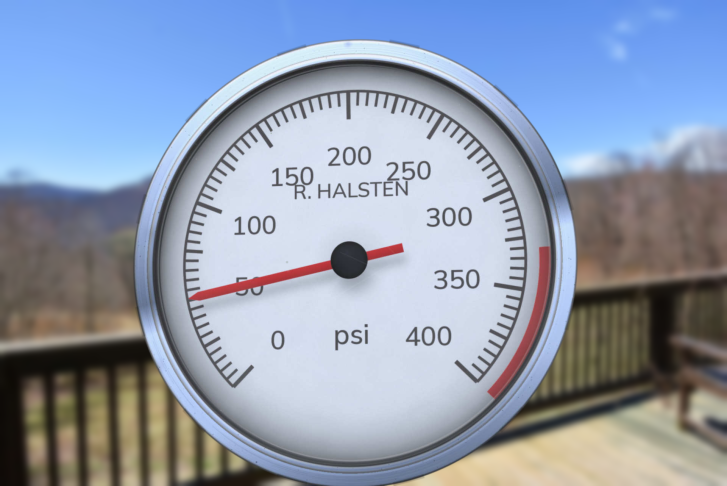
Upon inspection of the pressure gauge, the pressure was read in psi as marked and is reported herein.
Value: 50 psi
